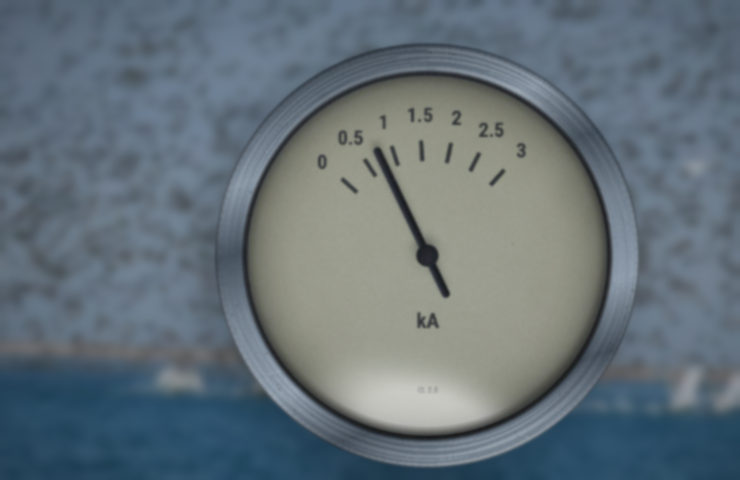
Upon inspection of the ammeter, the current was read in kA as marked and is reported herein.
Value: 0.75 kA
